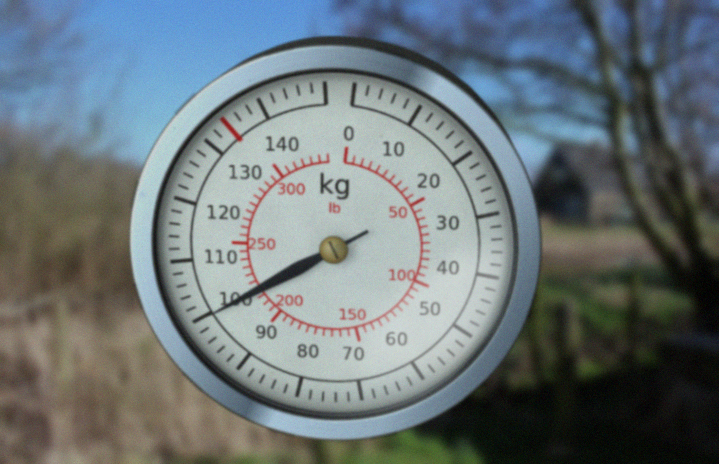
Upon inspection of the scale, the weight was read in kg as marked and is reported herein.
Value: 100 kg
